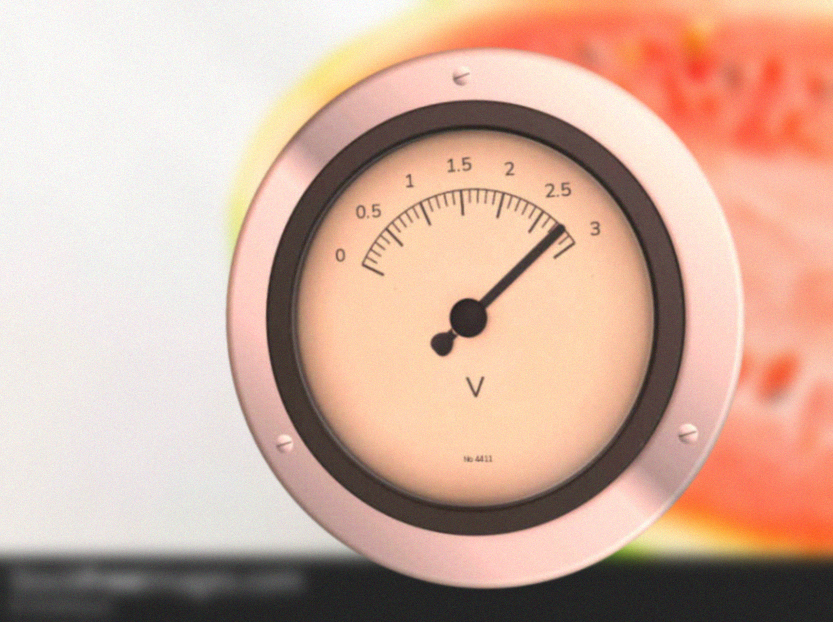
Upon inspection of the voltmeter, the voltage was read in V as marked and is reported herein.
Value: 2.8 V
